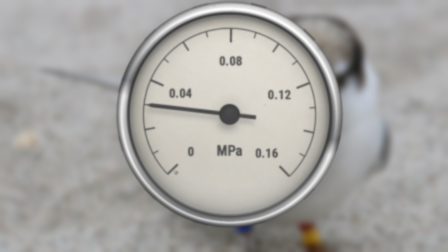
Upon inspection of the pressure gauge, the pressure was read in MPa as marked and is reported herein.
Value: 0.03 MPa
